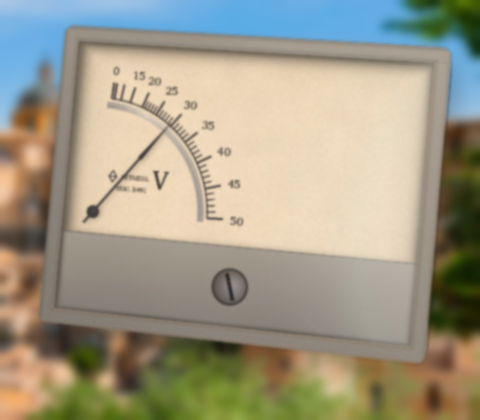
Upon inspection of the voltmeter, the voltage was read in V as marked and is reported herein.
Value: 30 V
